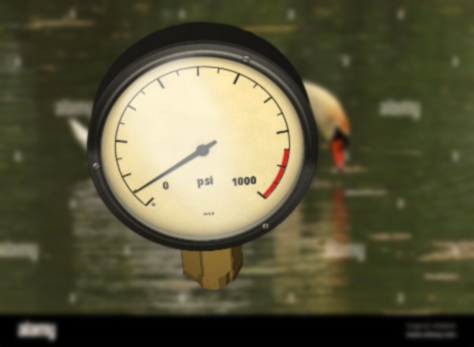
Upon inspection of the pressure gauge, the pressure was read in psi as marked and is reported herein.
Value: 50 psi
